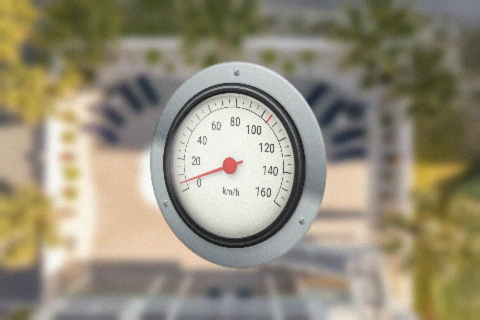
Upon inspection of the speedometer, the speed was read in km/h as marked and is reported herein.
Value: 5 km/h
